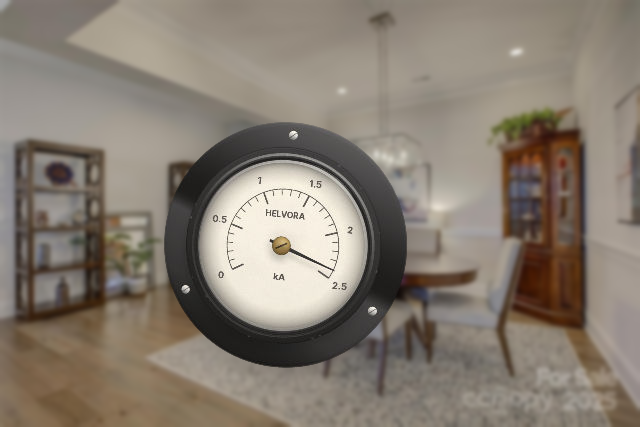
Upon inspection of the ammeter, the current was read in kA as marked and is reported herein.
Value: 2.4 kA
